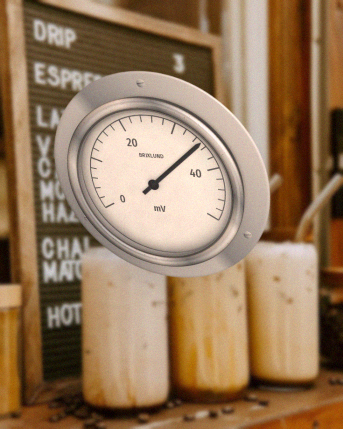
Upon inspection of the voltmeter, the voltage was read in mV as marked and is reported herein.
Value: 35 mV
